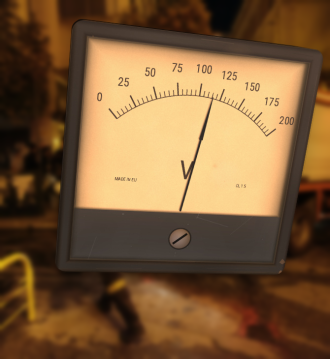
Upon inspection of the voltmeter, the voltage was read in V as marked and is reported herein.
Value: 115 V
